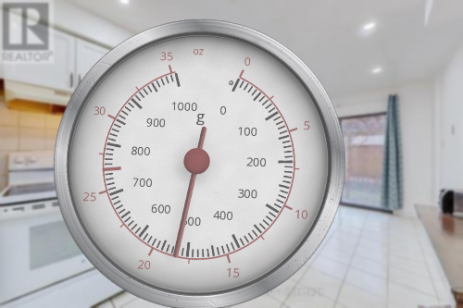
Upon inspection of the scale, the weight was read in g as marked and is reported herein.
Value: 520 g
